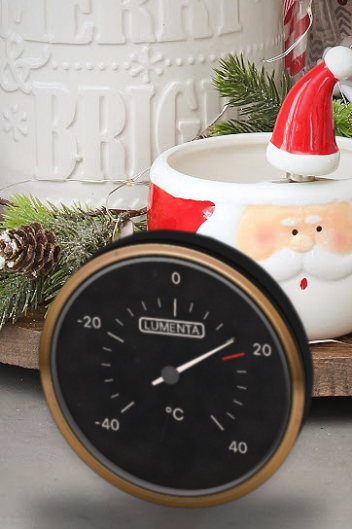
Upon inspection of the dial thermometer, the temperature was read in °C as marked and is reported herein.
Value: 16 °C
